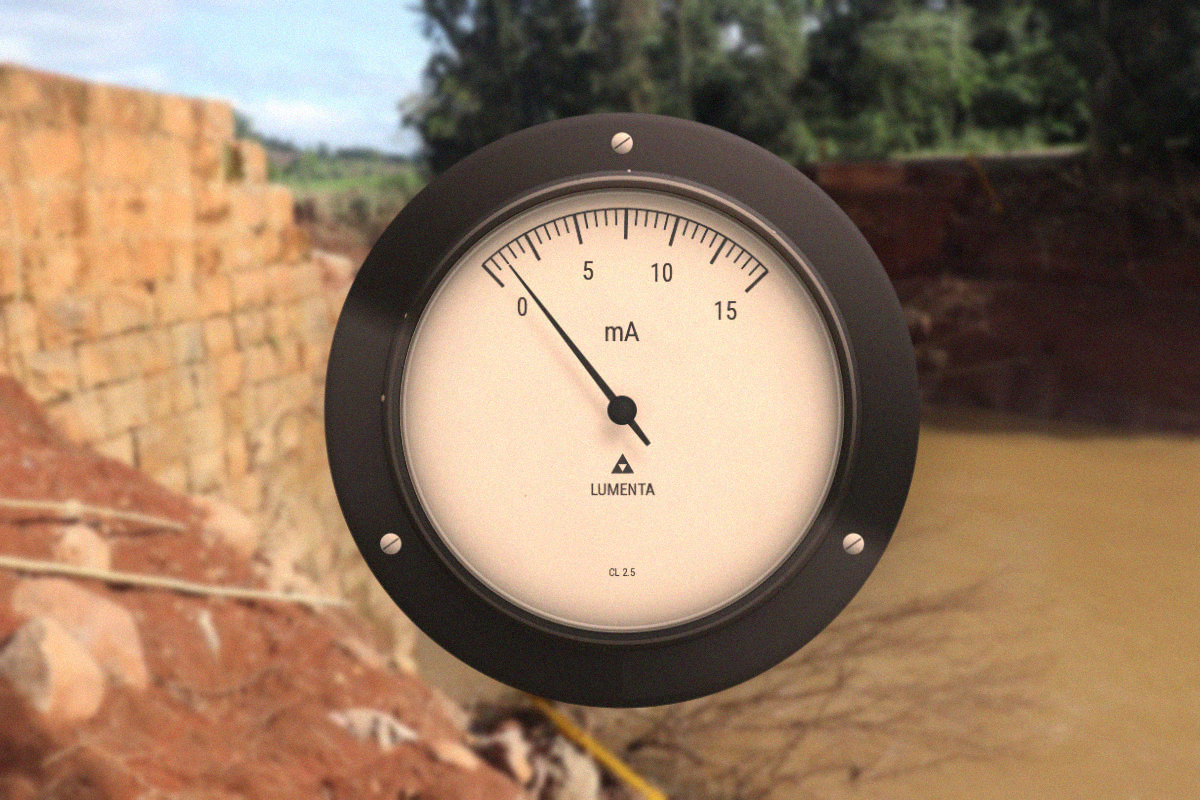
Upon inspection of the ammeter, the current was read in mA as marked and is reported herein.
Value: 1 mA
